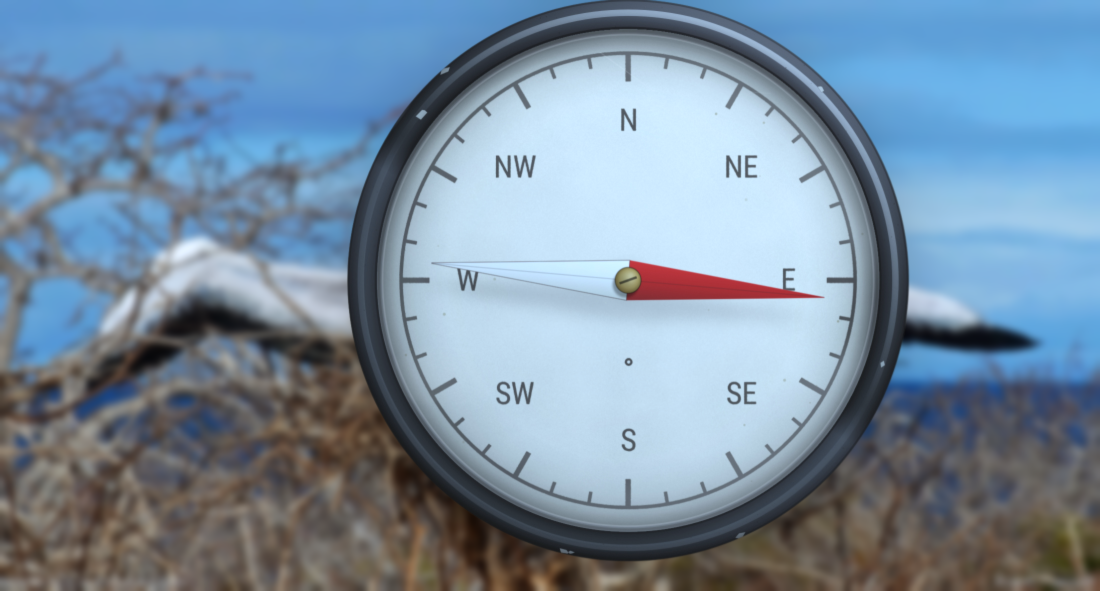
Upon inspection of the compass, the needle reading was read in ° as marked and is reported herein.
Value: 95 °
